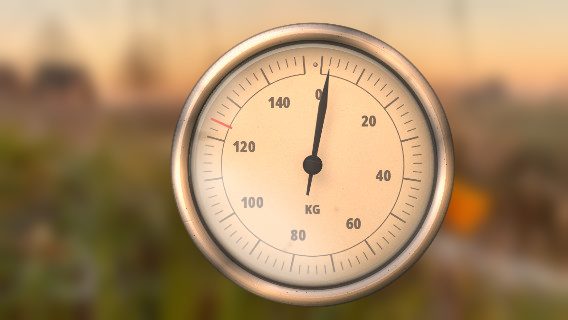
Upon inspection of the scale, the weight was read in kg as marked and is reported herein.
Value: 2 kg
